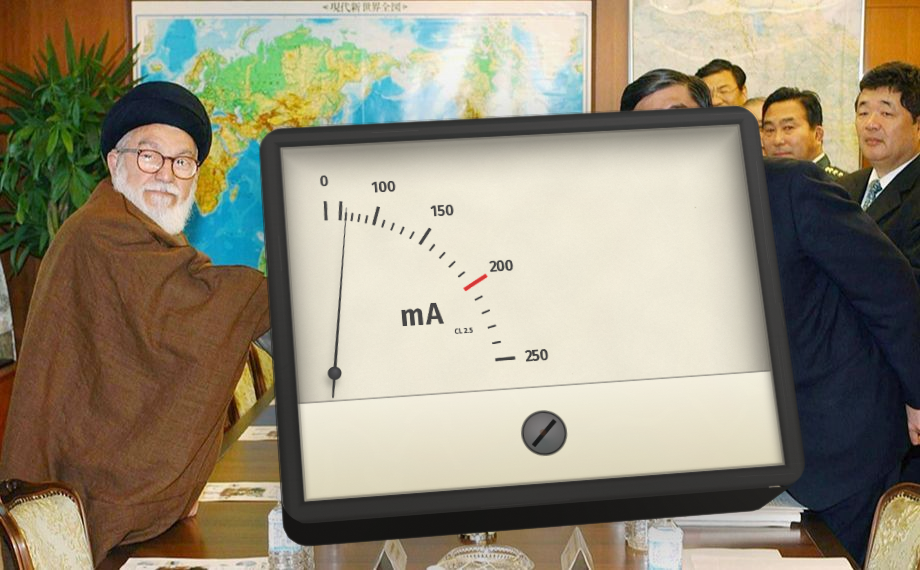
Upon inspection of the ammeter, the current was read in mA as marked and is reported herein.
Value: 60 mA
